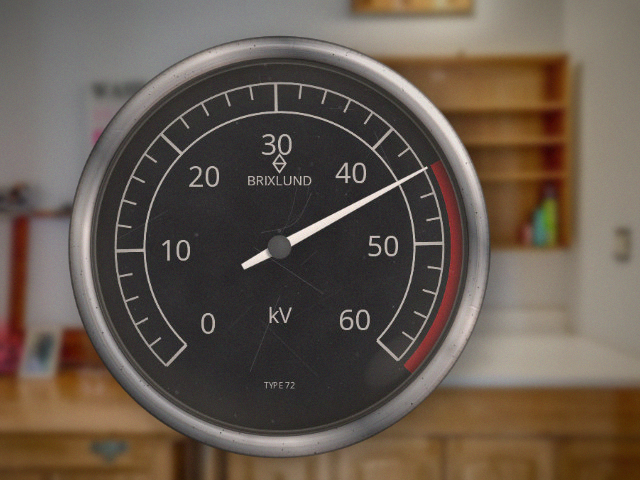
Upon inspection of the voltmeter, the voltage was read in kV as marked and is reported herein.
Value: 44 kV
